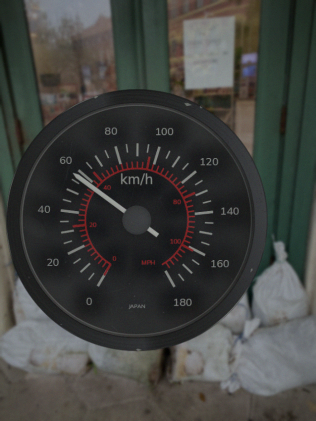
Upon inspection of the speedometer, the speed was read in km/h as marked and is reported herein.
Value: 57.5 km/h
